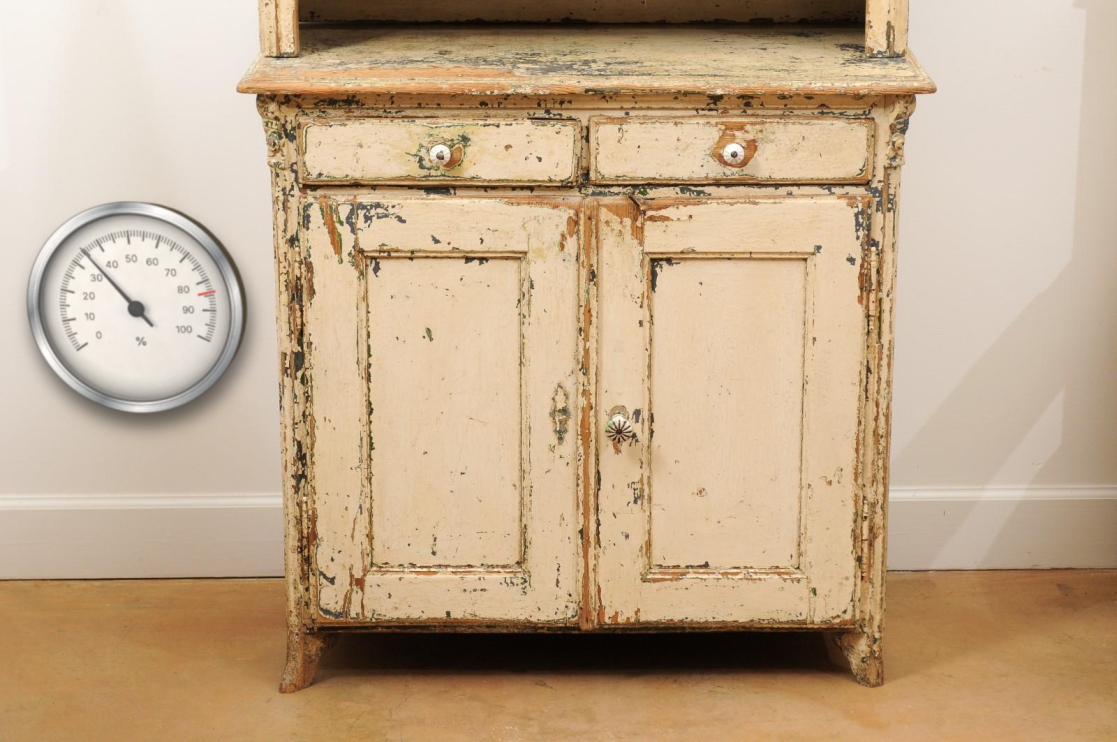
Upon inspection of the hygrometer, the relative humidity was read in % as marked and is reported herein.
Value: 35 %
